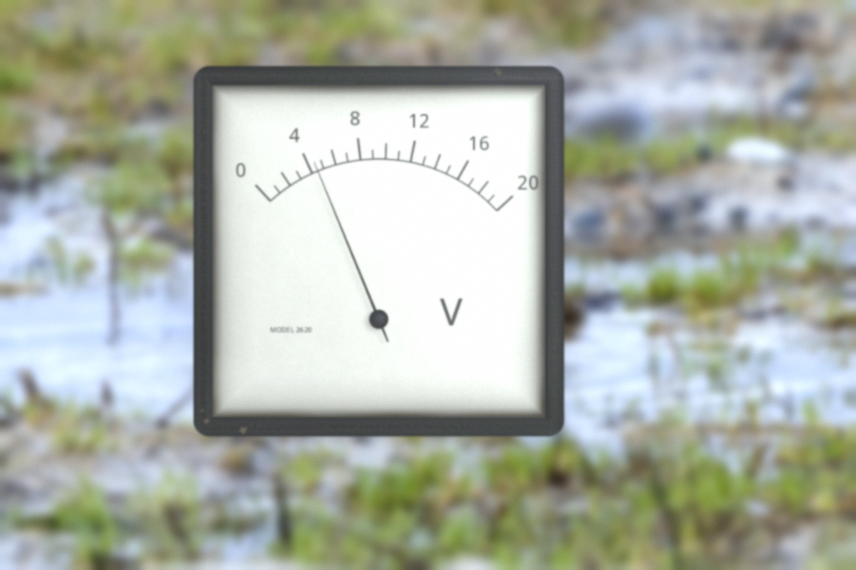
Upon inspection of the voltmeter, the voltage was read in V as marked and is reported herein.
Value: 4.5 V
